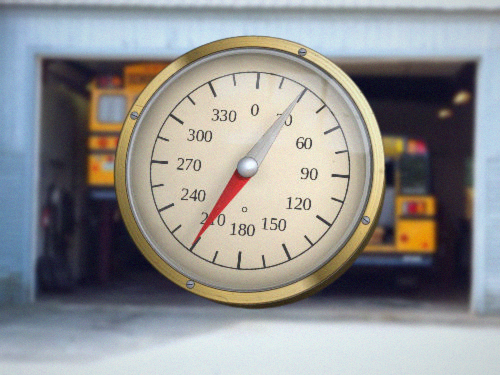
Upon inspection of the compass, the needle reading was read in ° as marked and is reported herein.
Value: 210 °
